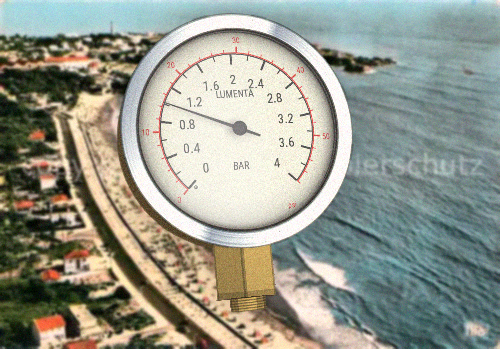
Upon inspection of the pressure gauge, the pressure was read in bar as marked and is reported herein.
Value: 1 bar
